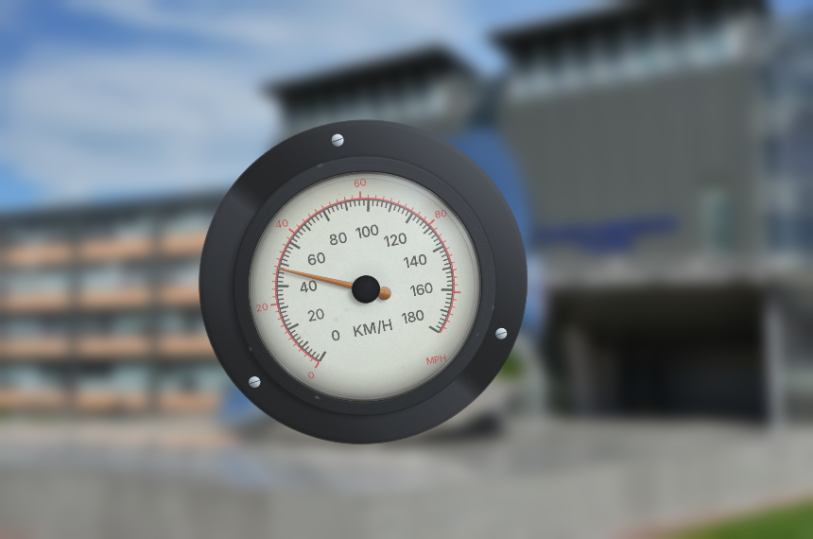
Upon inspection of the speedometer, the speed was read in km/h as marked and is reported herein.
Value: 48 km/h
